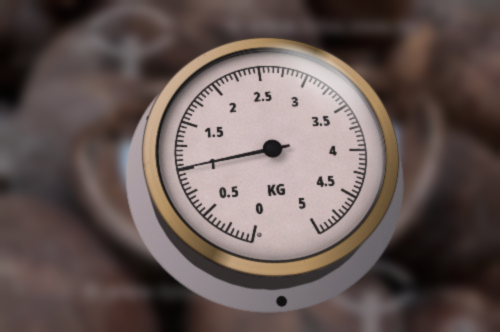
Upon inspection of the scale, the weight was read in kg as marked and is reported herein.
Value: 1 kg
